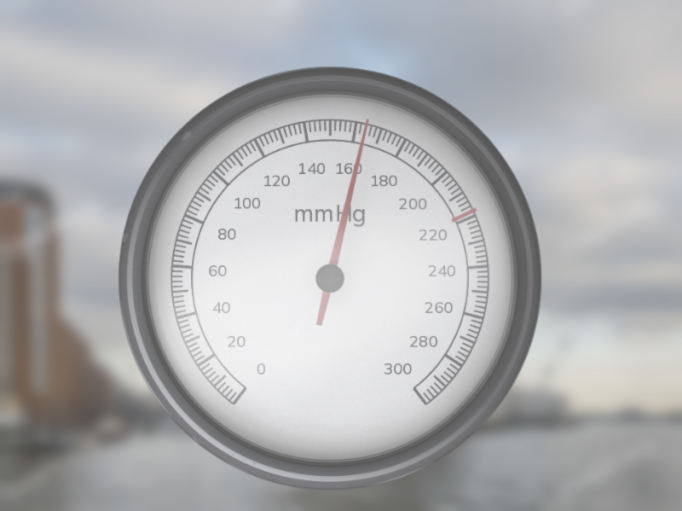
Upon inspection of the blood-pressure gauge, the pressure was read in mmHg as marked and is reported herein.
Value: 164 mmHg
